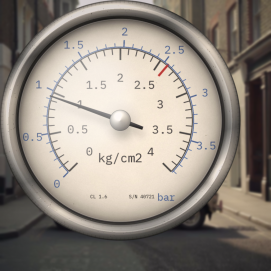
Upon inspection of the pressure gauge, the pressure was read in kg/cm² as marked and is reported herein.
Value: 0.95 kg/cm²
